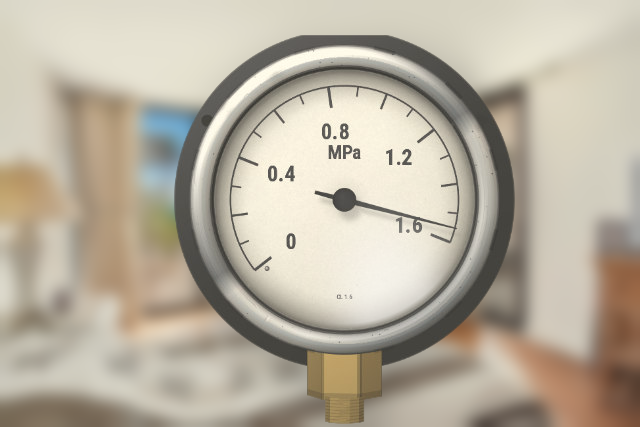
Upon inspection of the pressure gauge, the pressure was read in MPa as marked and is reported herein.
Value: 1.55 MPa
